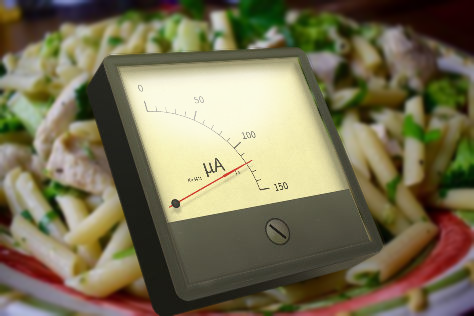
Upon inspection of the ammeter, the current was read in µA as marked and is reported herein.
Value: 120 µA
